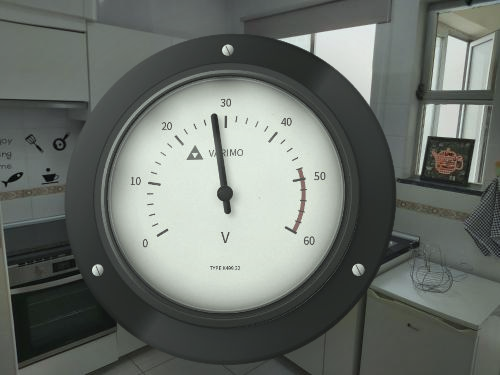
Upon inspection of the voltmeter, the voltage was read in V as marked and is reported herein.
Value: 28 V
